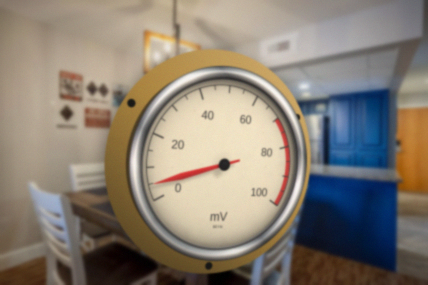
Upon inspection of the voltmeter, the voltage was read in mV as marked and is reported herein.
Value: 5 mV
